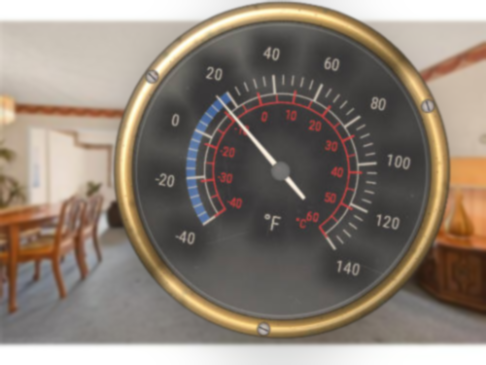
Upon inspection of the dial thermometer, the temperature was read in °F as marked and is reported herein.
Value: 16 °F
